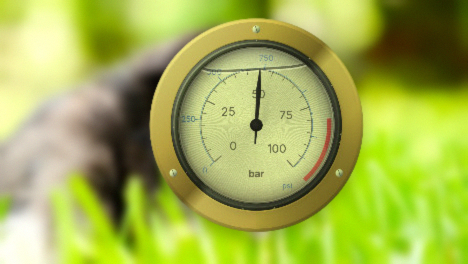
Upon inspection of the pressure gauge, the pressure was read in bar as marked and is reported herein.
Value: 50 bar
